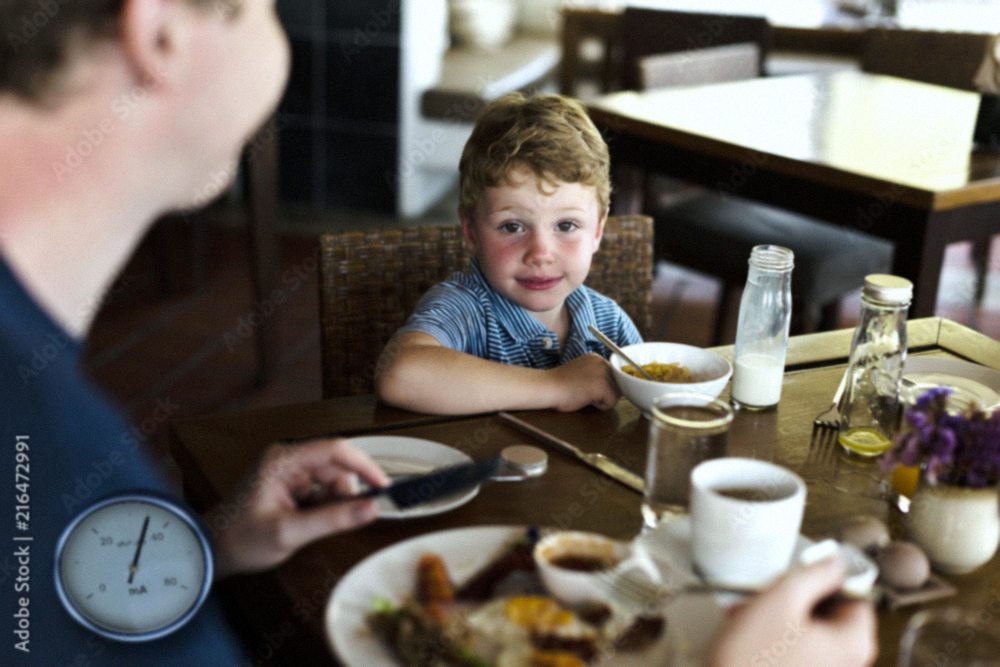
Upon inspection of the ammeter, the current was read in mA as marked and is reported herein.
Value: 35 mA
